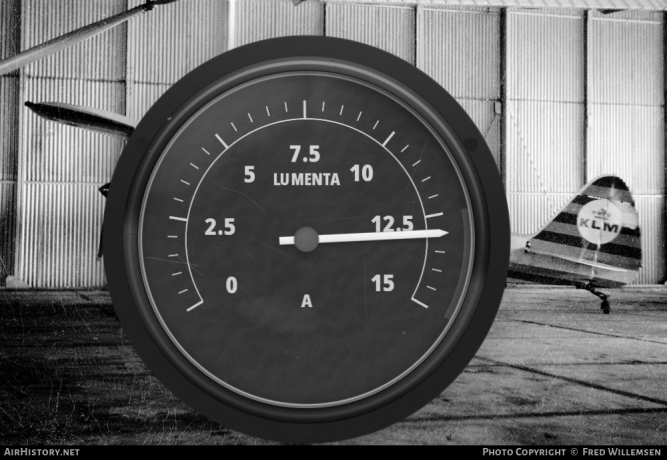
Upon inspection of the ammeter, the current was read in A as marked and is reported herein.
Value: 13 A
